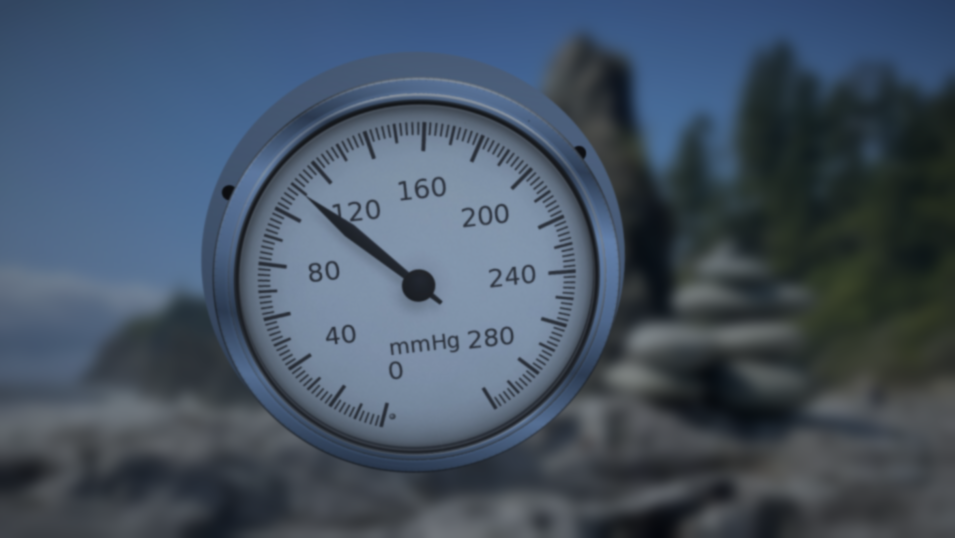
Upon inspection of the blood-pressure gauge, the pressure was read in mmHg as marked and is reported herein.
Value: 110 mmHg
